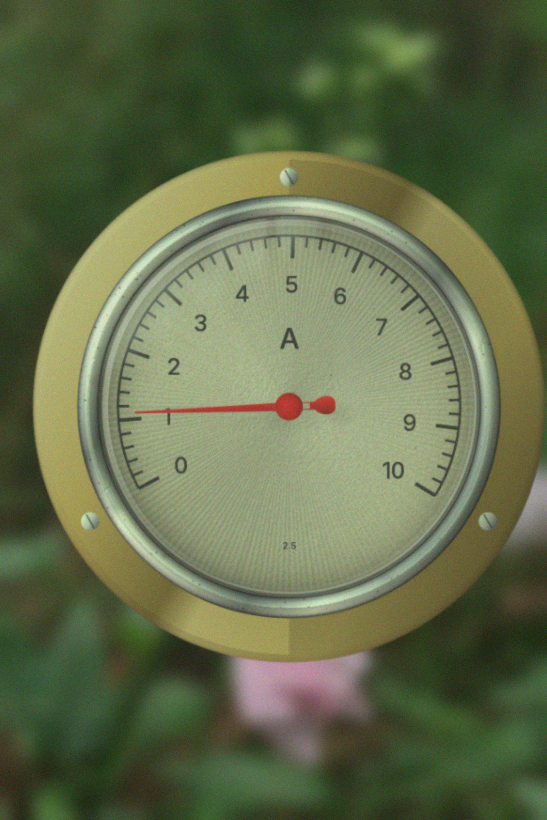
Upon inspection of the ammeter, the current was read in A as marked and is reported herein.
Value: 1.1 A
